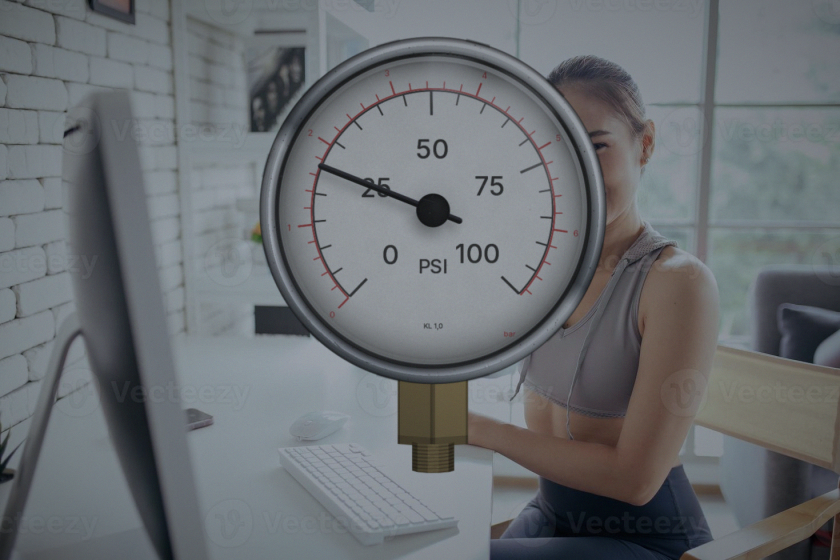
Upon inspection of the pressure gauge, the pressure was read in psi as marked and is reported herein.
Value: 25 psi
